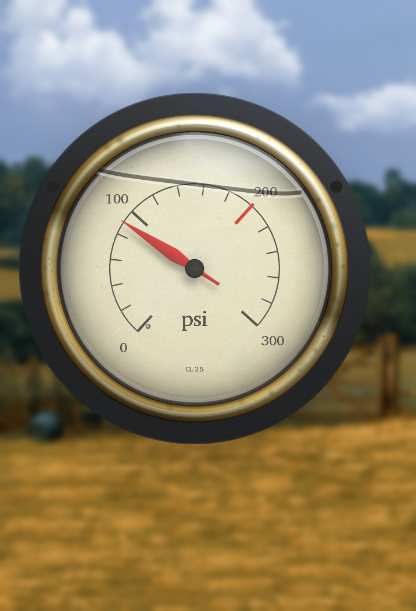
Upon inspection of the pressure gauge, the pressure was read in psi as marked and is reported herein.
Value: 90 psi
